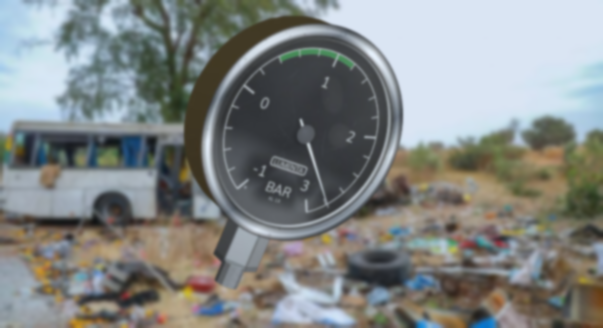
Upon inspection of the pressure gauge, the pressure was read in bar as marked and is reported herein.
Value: 2.8 bar
